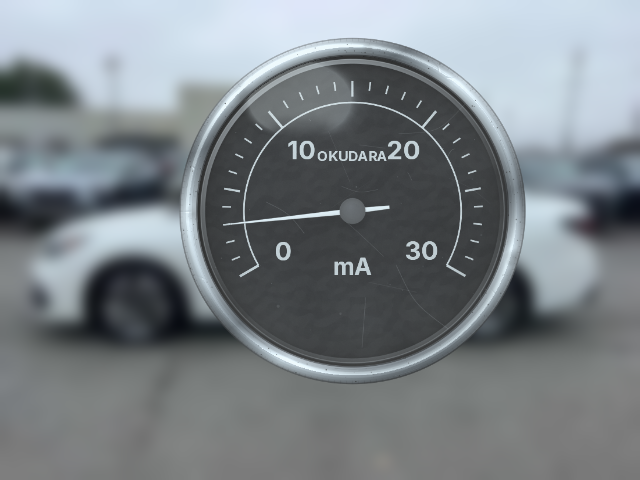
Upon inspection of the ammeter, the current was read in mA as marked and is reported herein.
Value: 3 mA
